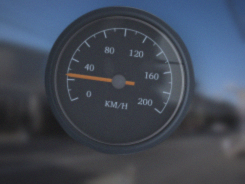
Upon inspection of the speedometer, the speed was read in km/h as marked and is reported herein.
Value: 25 km/h
